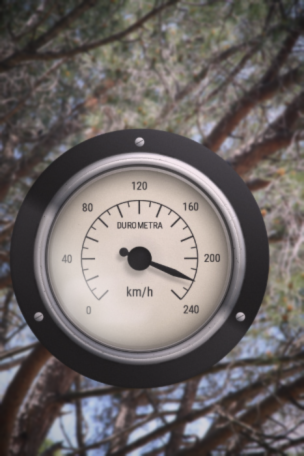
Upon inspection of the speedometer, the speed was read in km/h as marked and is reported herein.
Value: 220 km/h
